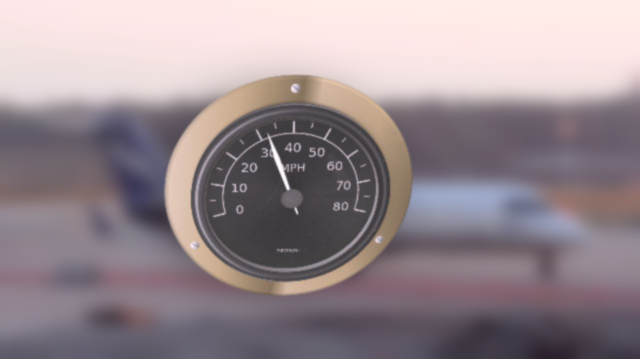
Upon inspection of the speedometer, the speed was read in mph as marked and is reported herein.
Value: 32.5 mph
